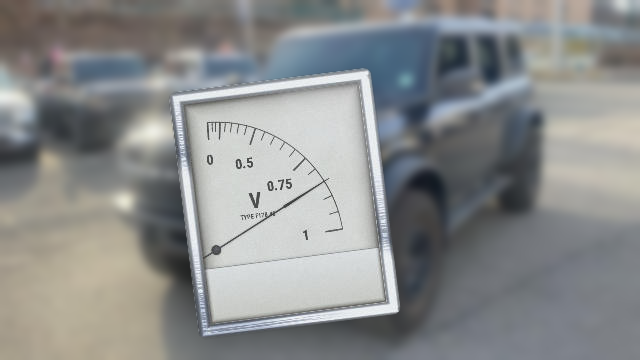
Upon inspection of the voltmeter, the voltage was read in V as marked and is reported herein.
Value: 0.85 V
